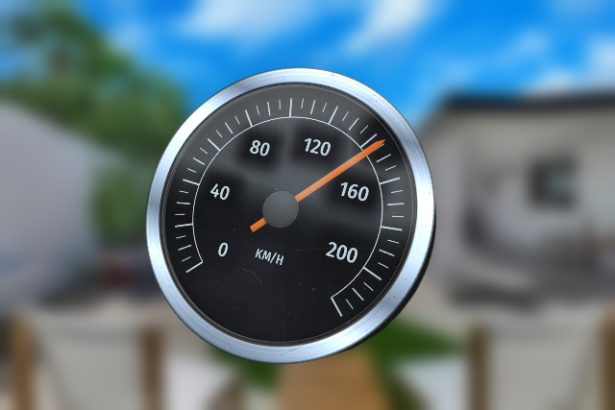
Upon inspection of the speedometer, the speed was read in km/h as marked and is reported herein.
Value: 145 km/h
